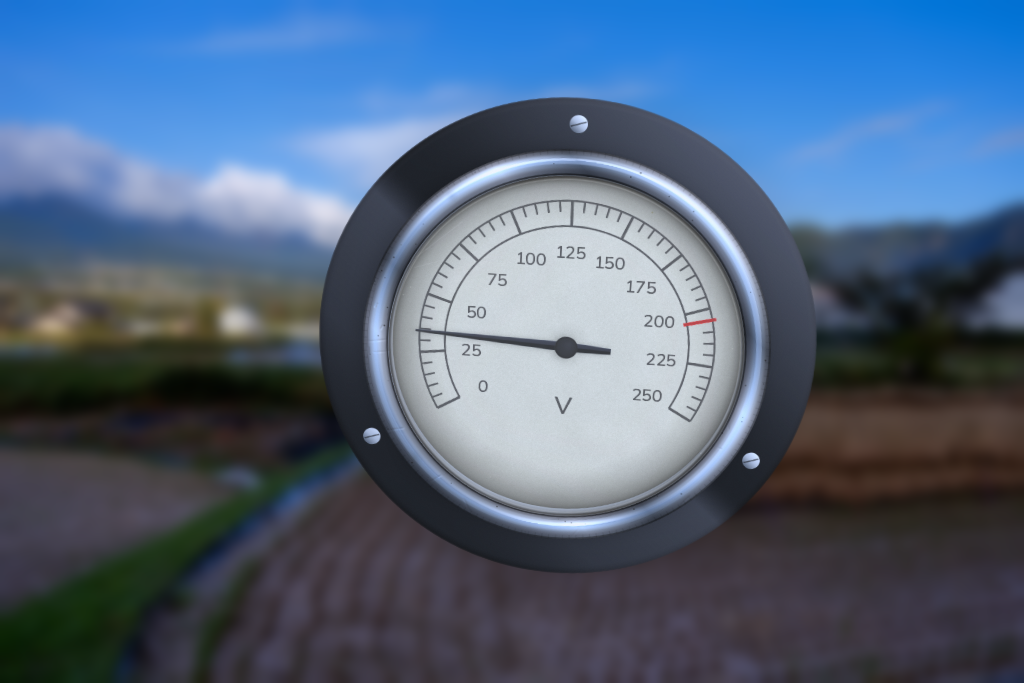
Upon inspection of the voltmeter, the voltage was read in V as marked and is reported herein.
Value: 35 V
